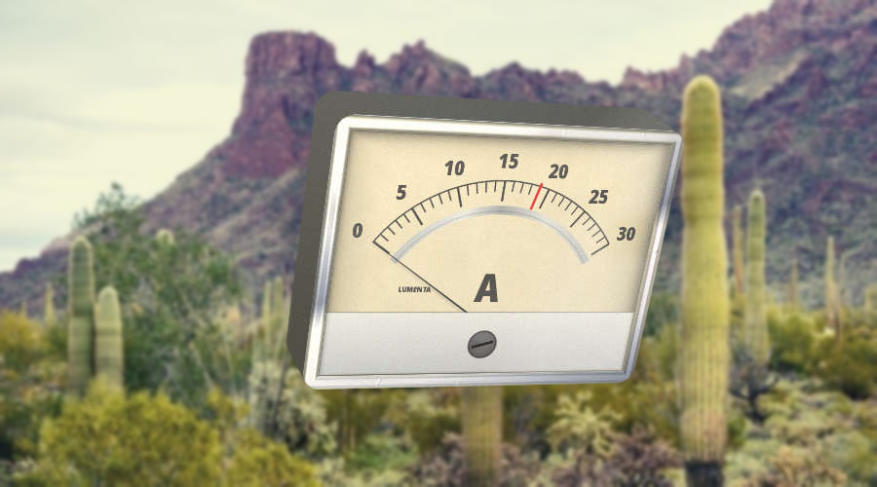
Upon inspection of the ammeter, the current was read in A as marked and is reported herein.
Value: 0 A
